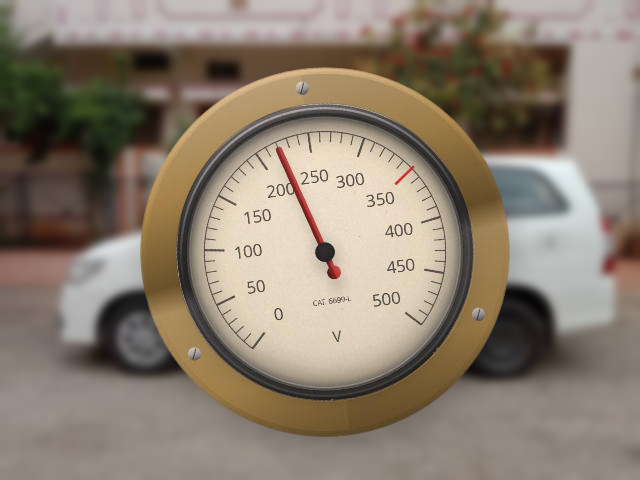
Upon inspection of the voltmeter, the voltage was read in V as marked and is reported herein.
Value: 220 V
